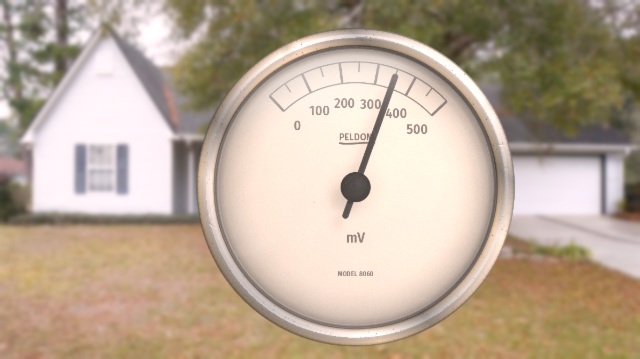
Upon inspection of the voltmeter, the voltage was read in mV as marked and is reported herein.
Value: 350 mV
